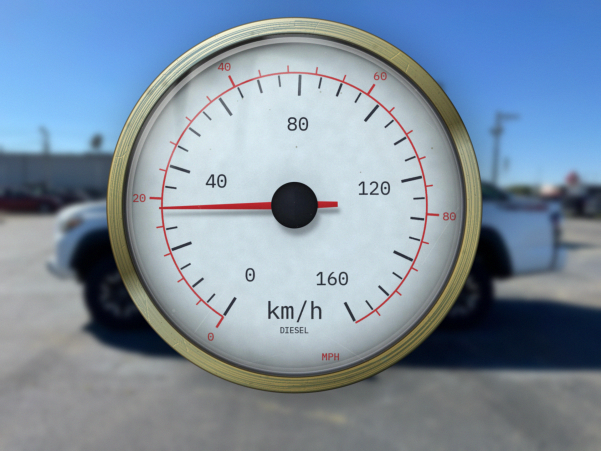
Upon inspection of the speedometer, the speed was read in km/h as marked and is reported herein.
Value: 30 km/h
